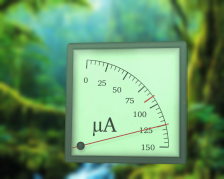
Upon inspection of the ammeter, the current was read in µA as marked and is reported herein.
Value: 125 µA
